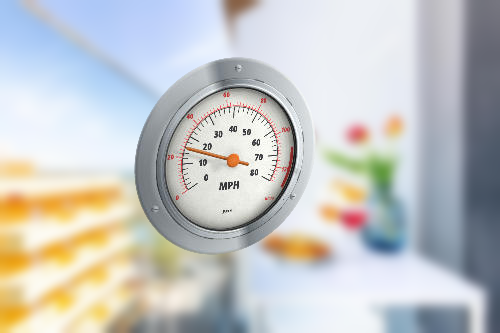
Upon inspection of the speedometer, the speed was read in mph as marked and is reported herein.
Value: 16 mph
